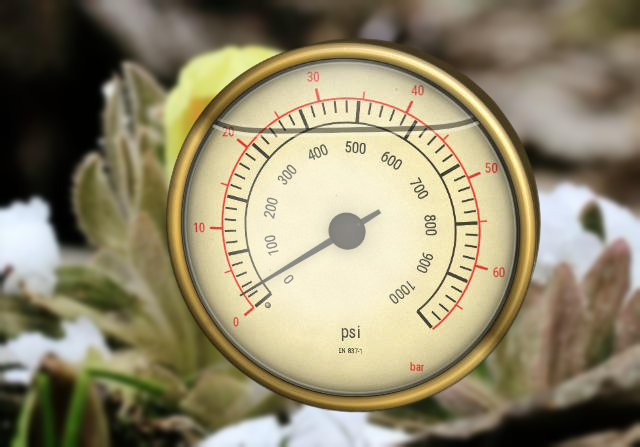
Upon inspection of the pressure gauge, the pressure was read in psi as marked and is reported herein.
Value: 30 psi
